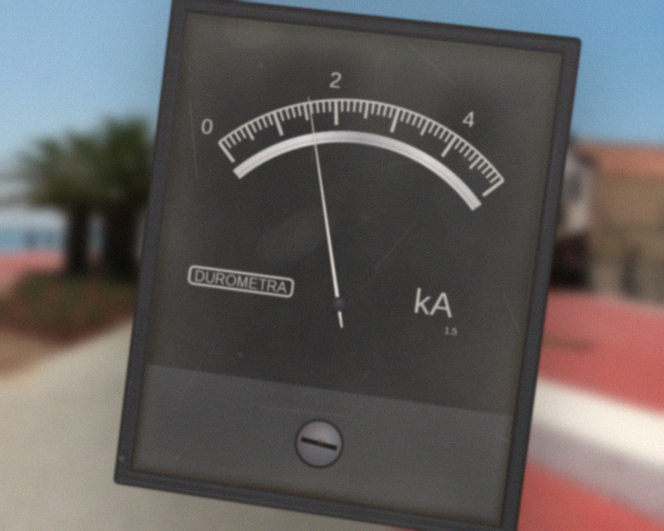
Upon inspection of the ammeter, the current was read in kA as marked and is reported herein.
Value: 1.6 kA
